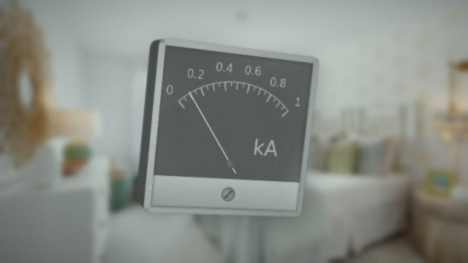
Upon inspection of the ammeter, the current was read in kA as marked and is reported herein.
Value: 0.1 kA
